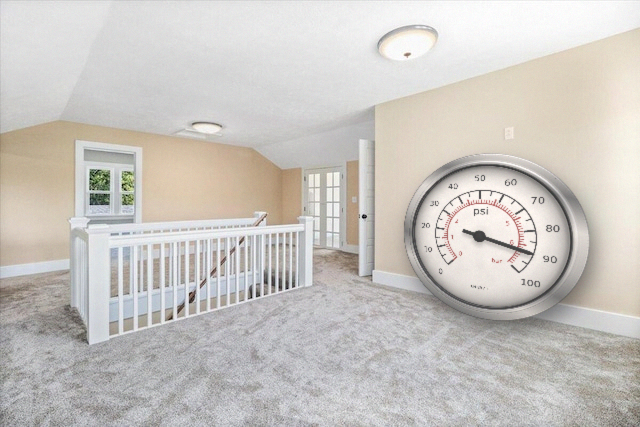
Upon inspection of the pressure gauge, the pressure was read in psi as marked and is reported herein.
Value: 90 psi
